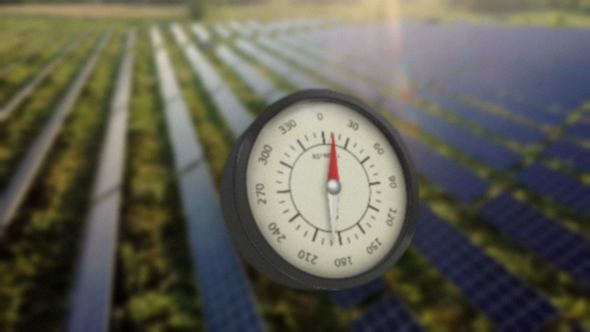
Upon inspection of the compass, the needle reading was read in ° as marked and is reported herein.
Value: 10 °
